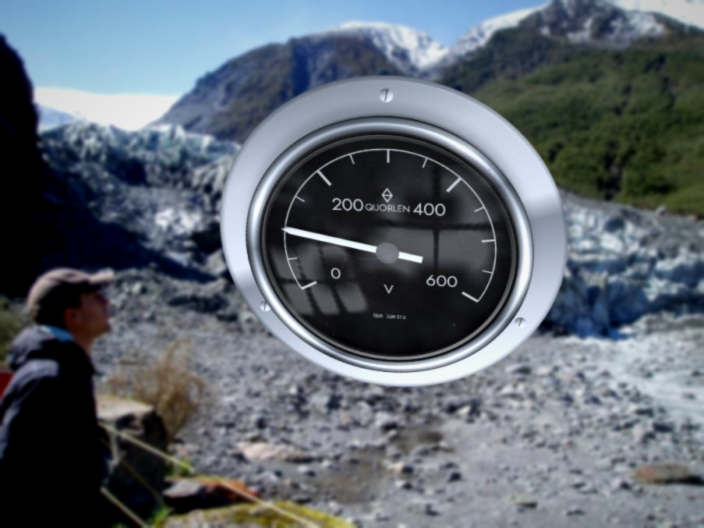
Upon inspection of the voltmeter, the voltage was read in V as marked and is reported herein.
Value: 100 V
